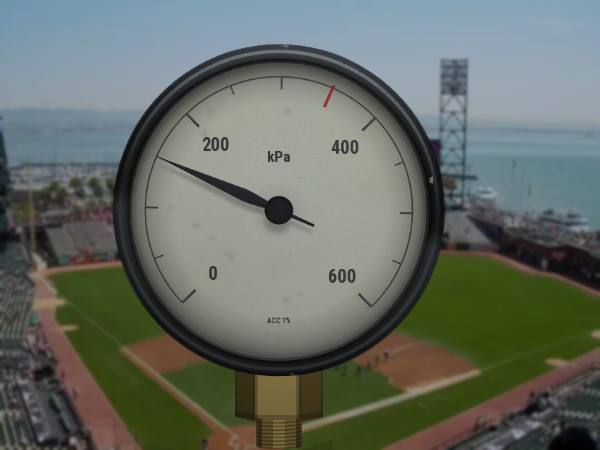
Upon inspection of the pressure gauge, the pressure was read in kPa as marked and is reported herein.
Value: 150 kPa
